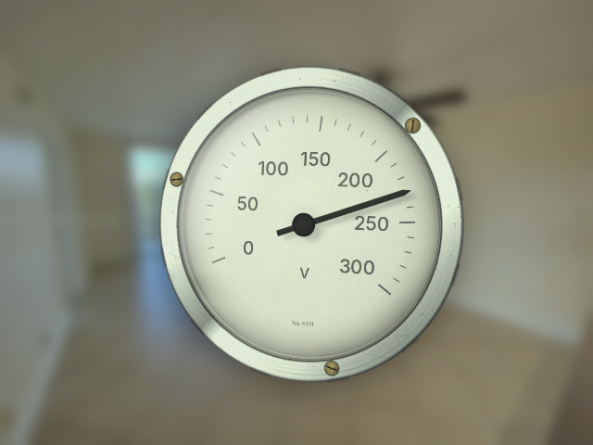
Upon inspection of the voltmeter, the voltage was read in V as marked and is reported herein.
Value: 230 V
